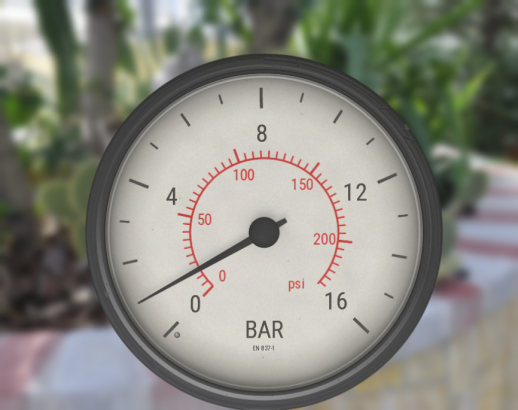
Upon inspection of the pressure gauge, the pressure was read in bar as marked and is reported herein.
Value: 1 bar
